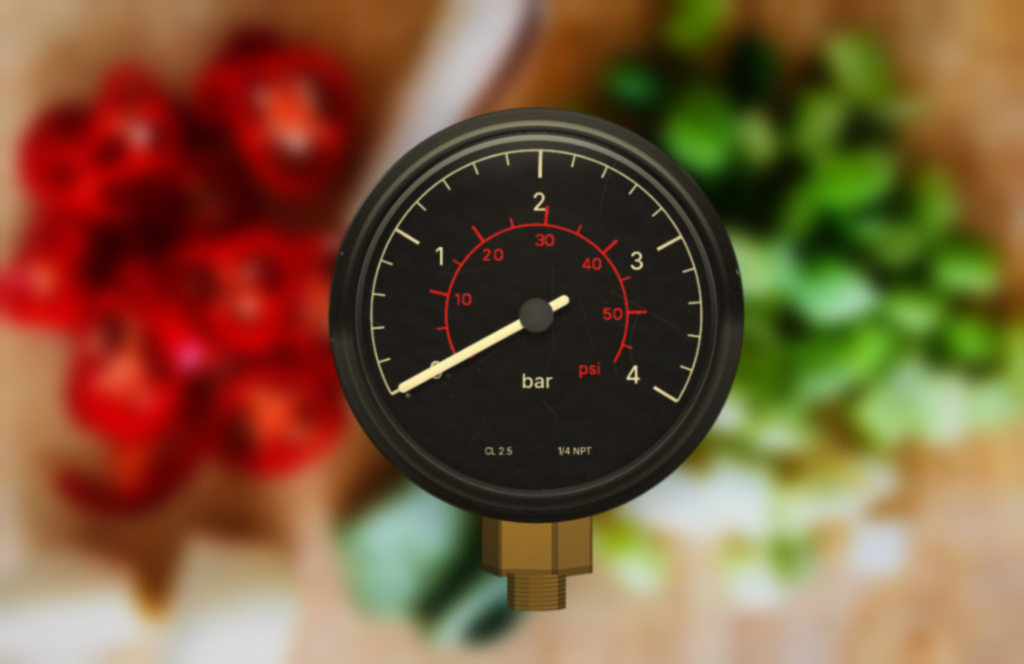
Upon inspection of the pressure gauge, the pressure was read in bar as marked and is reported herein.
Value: 0 bar
